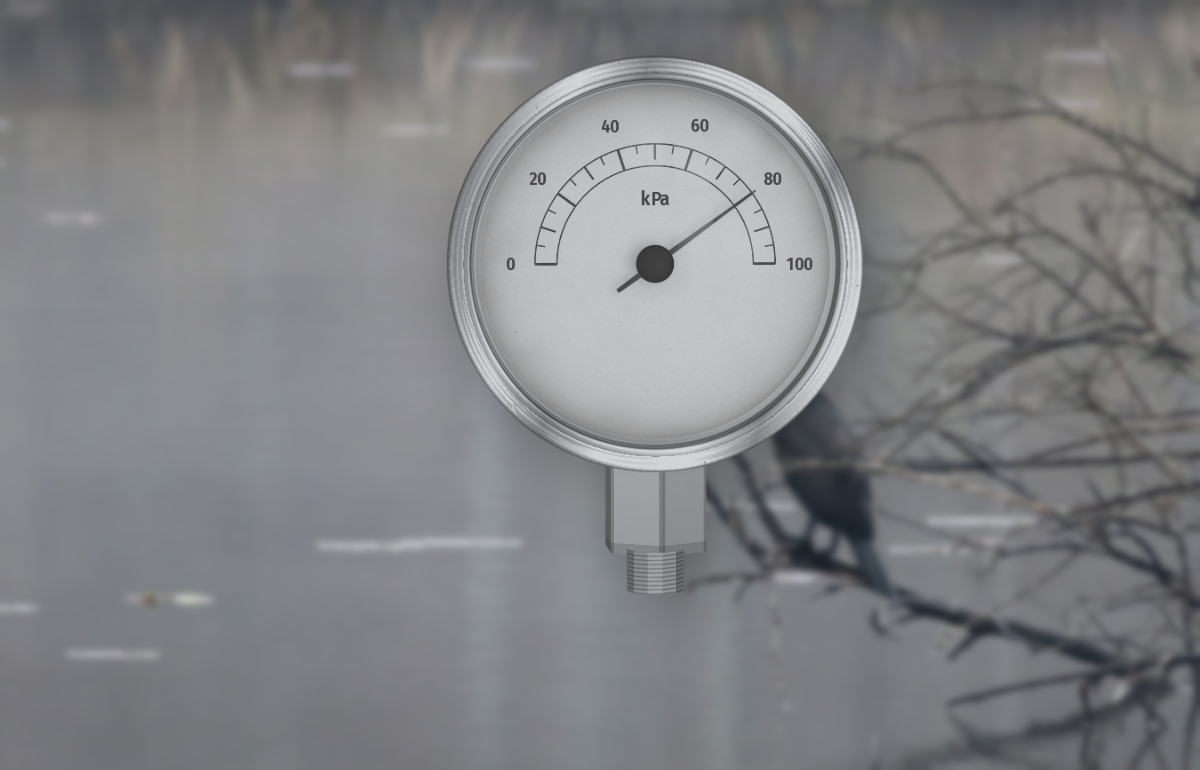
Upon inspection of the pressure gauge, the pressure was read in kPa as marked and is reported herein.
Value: 80 kPa
